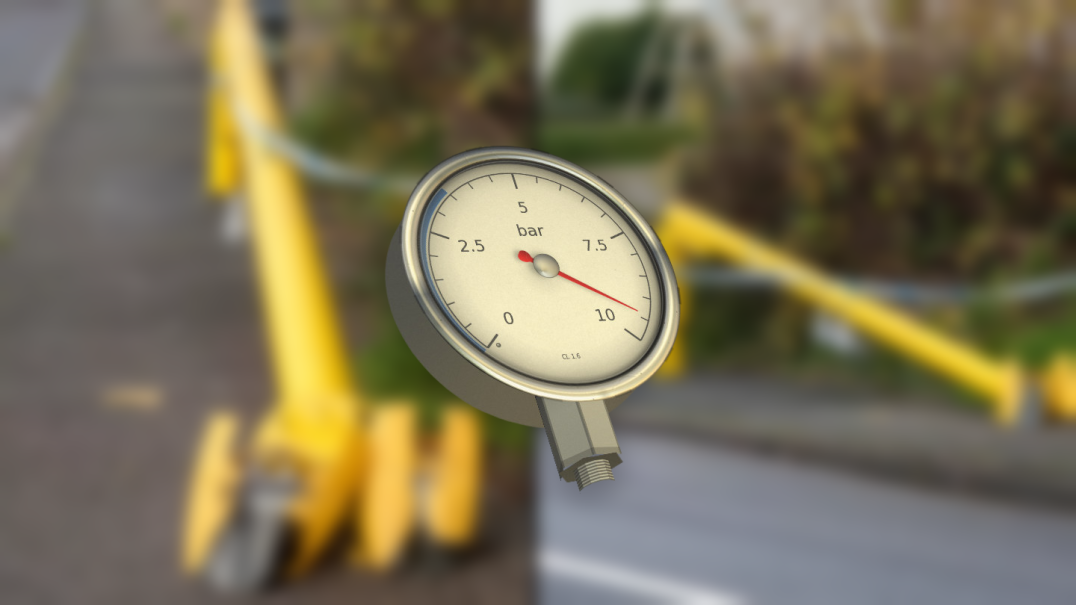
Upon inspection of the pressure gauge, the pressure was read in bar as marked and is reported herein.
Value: 9.5 bar
